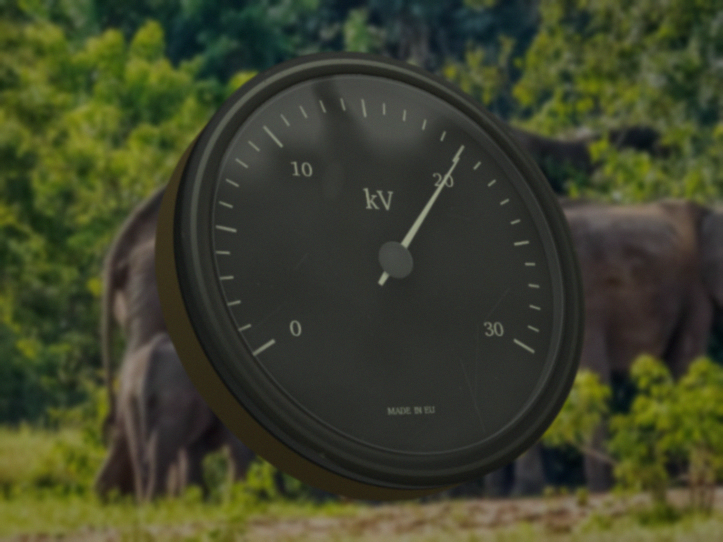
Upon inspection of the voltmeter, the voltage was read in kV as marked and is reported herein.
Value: 20 kV
